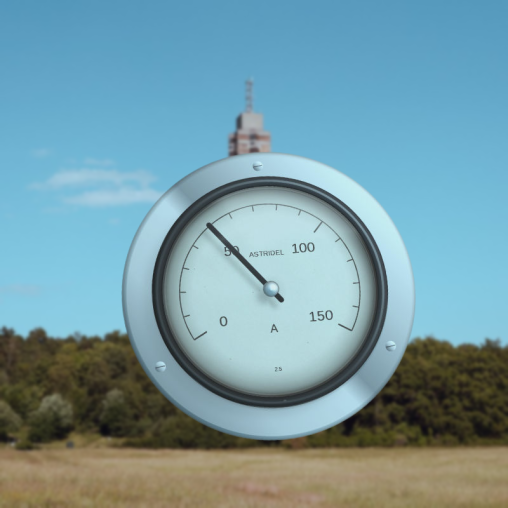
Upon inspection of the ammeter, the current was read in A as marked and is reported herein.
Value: 50 A
